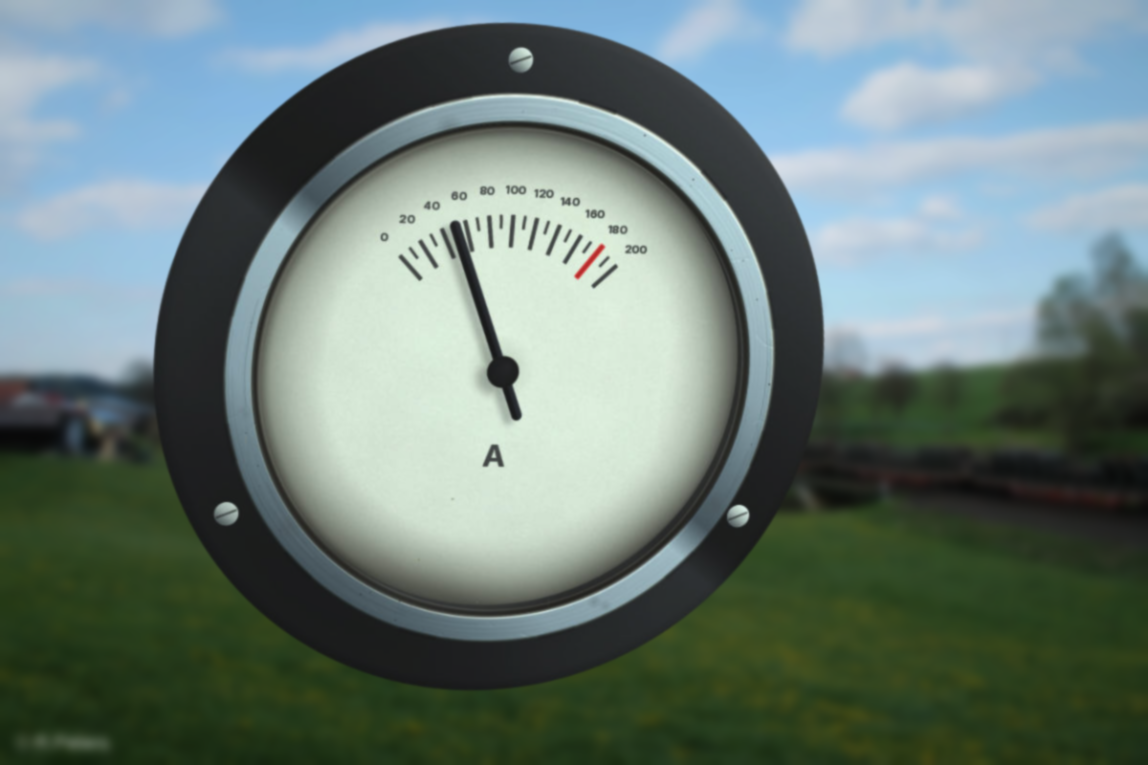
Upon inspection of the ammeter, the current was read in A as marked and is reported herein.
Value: 50 A
